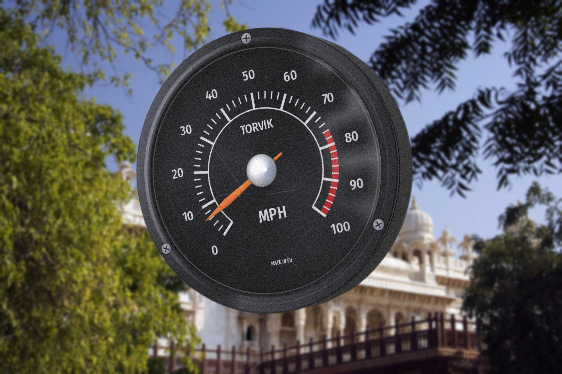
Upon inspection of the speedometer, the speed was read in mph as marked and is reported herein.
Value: 6 mph
